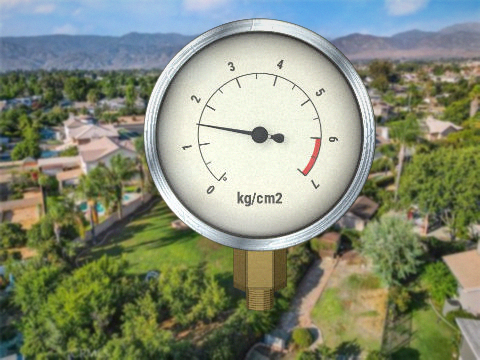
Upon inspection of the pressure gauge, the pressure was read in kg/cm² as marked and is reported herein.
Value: 1.5 kg/cm²
